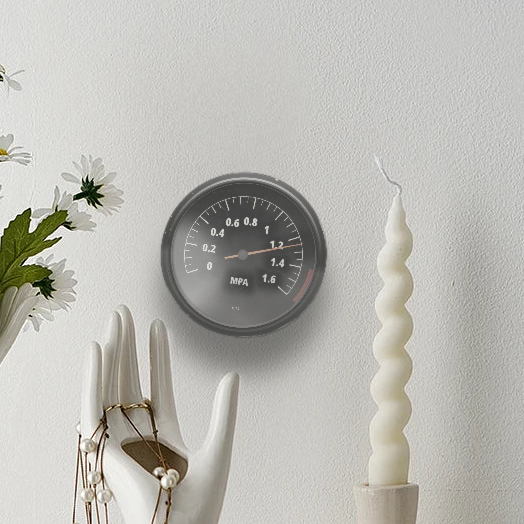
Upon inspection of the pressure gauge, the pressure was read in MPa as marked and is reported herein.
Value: 1.25 MPa
